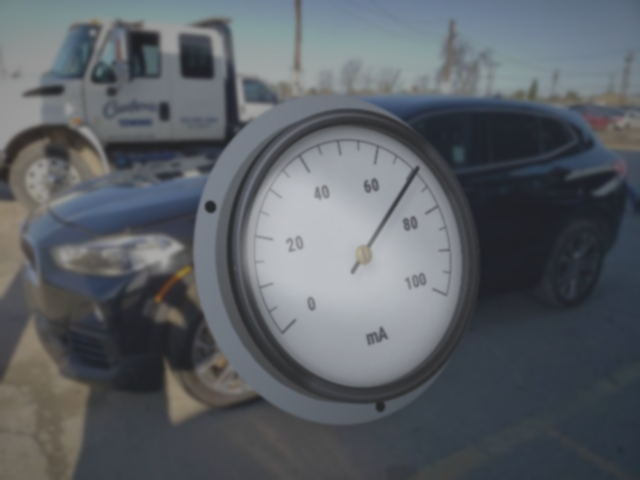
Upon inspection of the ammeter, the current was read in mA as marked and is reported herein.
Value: 70 mA
